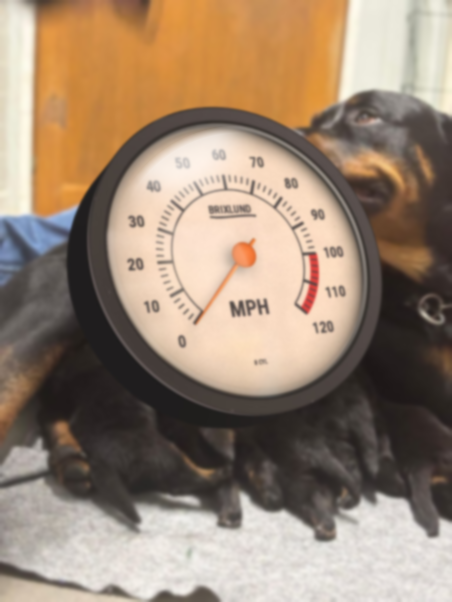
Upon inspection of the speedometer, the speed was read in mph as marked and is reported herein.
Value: 0 mph
